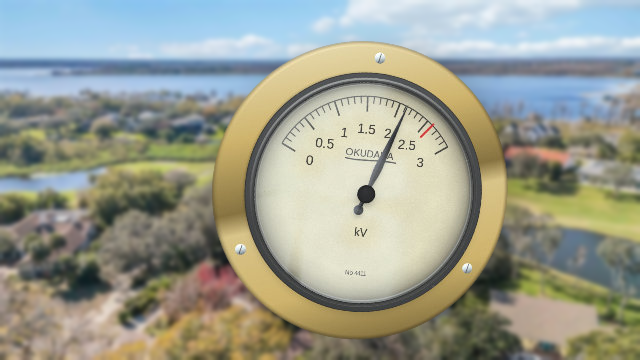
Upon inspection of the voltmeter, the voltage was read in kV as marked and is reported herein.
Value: 2.1 kV
